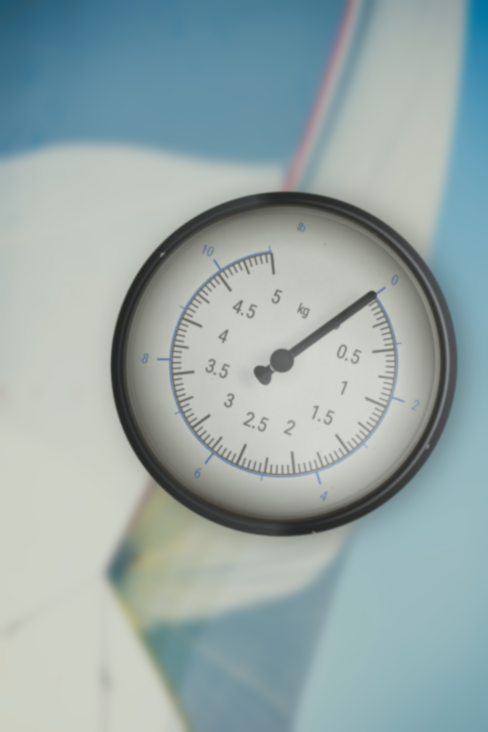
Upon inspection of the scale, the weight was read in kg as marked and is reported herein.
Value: 0 kg
